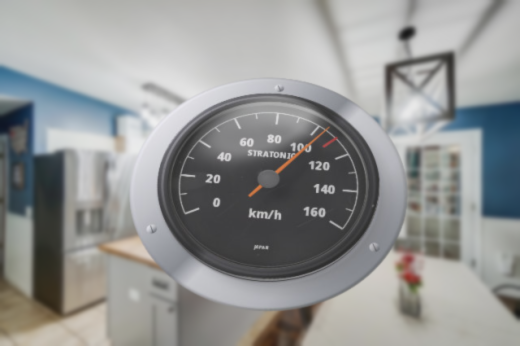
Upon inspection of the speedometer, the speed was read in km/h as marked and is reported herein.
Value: 105 km/h
